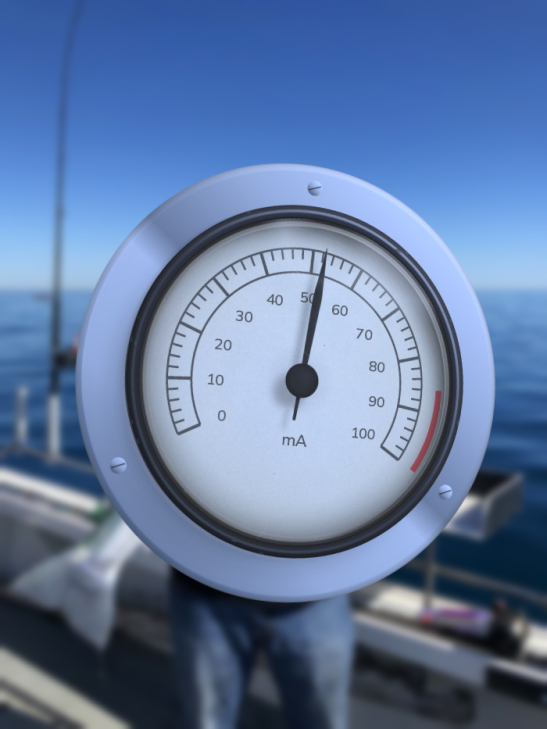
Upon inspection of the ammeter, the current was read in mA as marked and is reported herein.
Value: 52 mA
